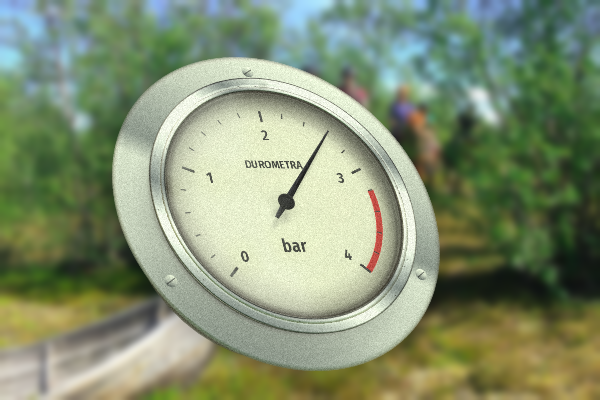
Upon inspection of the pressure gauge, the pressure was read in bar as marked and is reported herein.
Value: 2.6 bar
